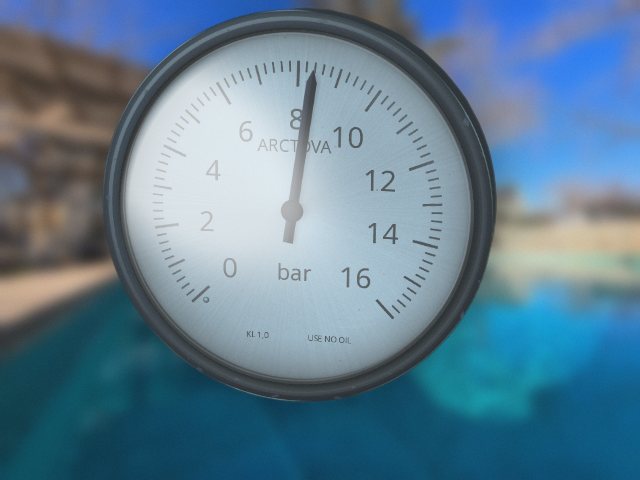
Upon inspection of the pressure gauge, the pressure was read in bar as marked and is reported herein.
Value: 8.4 bar
